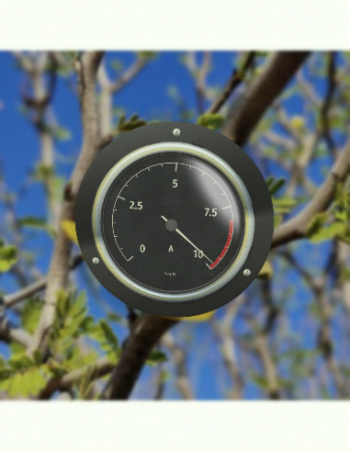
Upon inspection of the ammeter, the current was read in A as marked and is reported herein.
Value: 9.75 A
